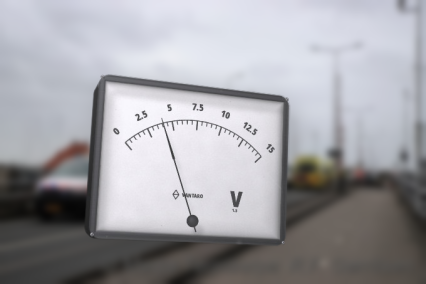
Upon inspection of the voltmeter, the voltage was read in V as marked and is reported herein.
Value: 4 V
